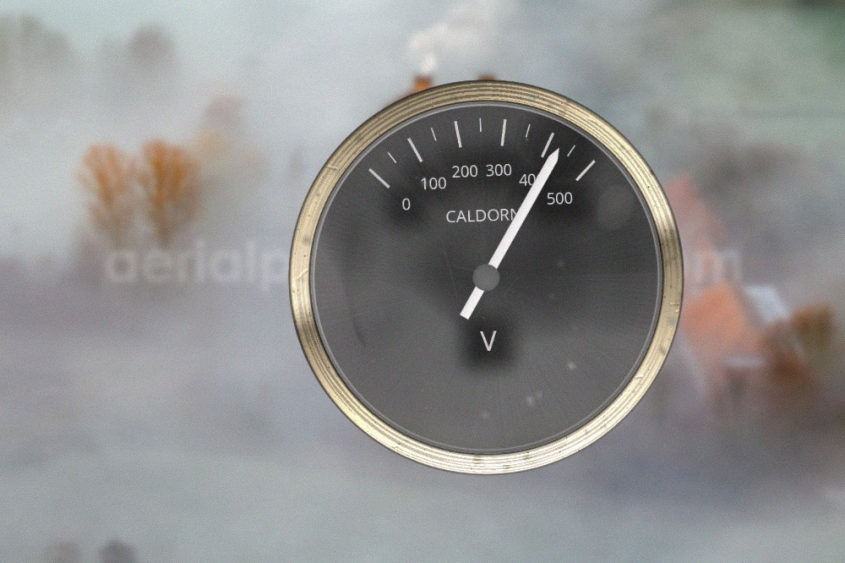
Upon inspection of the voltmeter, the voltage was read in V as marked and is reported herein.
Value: 425 V
